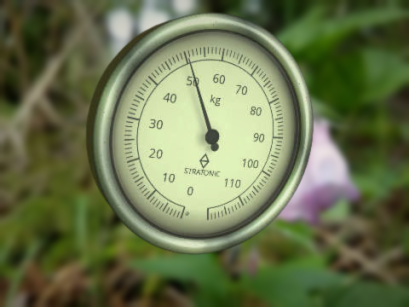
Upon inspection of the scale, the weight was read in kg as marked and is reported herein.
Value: 50 kg
